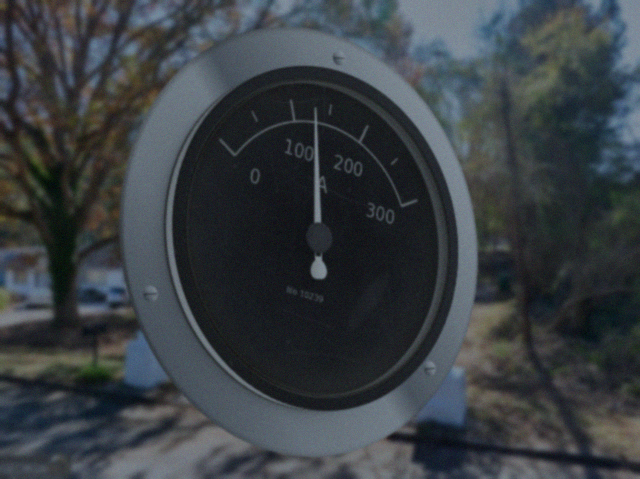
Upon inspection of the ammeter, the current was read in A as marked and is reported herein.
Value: 125 A
